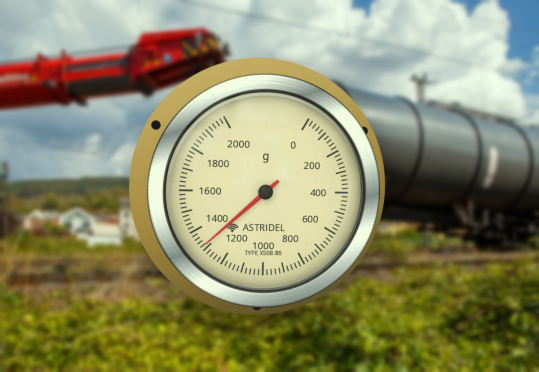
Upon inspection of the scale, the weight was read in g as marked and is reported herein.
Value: 1320 g
